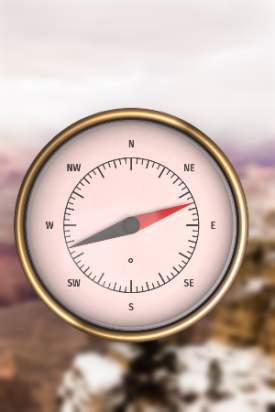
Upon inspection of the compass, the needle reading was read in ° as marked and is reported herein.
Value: 70 °
